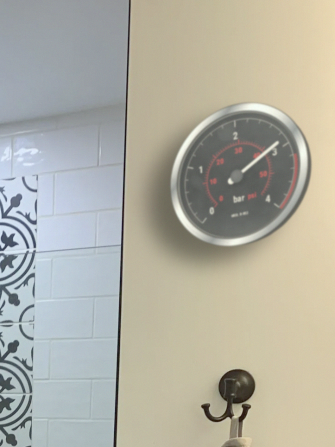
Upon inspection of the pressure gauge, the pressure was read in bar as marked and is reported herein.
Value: 2.9 bar
